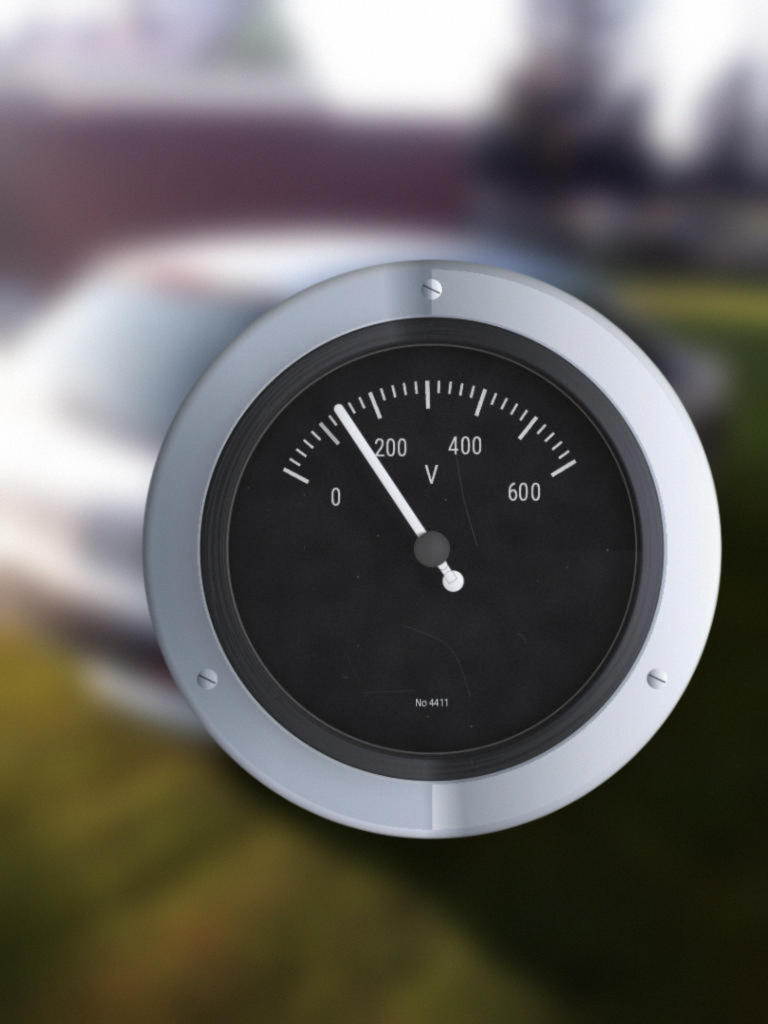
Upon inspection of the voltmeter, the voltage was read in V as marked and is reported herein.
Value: 140 V
